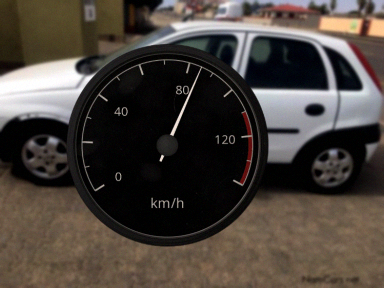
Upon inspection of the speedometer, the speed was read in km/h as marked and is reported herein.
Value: 85 km/h
